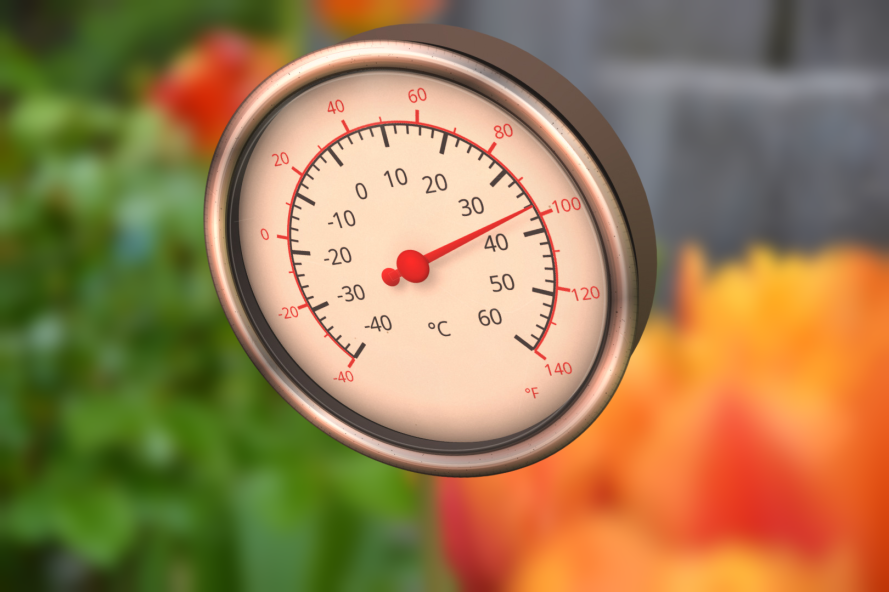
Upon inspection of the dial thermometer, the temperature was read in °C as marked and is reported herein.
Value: 36 °C
